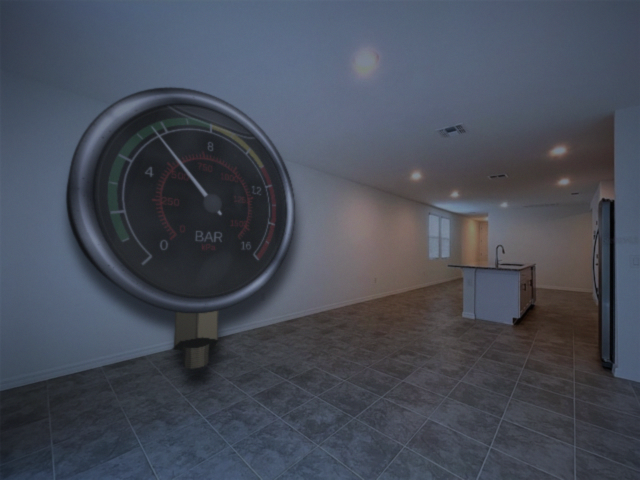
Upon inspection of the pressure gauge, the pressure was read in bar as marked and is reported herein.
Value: 5.5 bar
